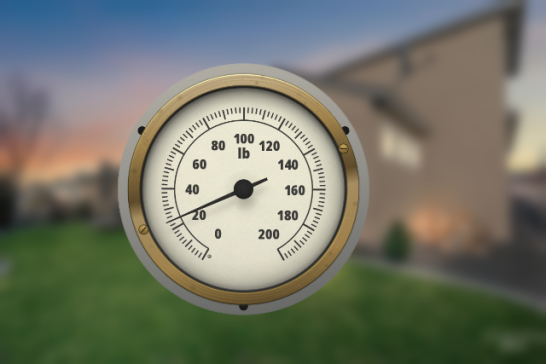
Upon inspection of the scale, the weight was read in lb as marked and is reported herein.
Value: 24 lb
